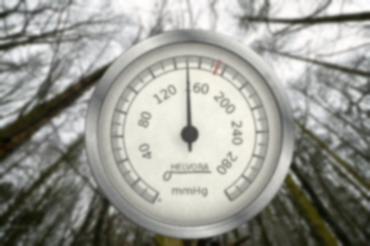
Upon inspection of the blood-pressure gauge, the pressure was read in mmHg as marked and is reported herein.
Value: 150 mmHg
